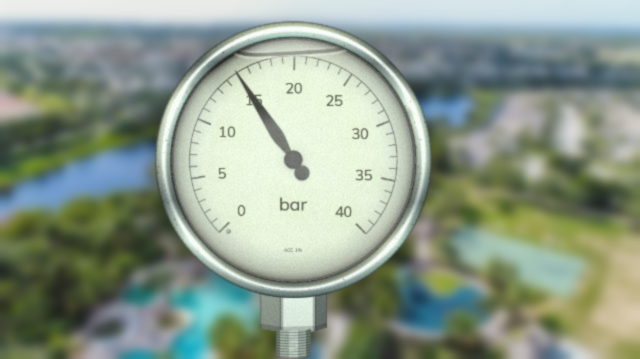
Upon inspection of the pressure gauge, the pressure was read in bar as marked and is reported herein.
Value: 15 bar
